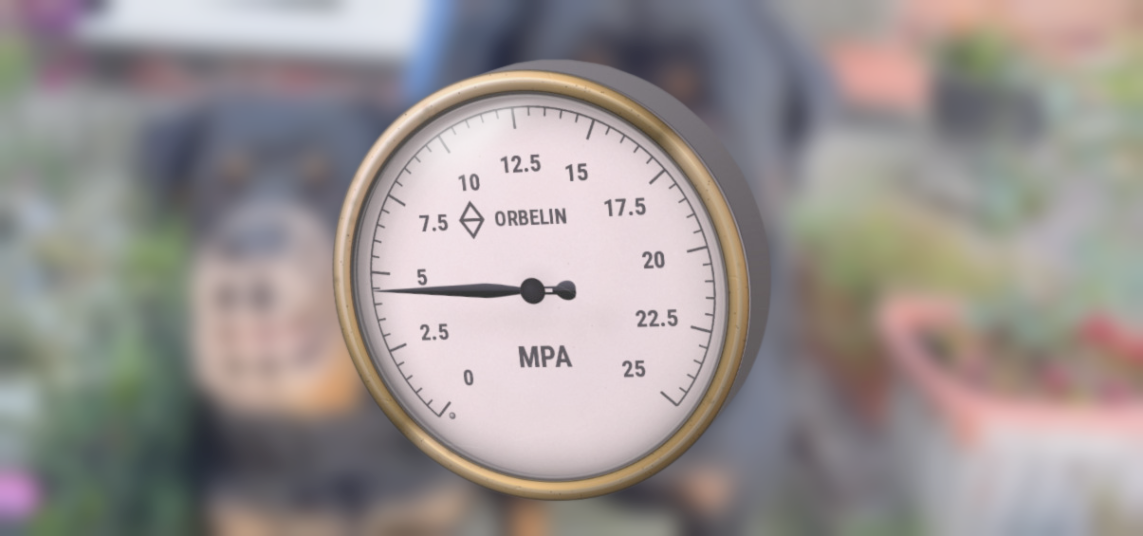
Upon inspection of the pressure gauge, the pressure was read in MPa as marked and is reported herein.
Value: 4.5 MPa
